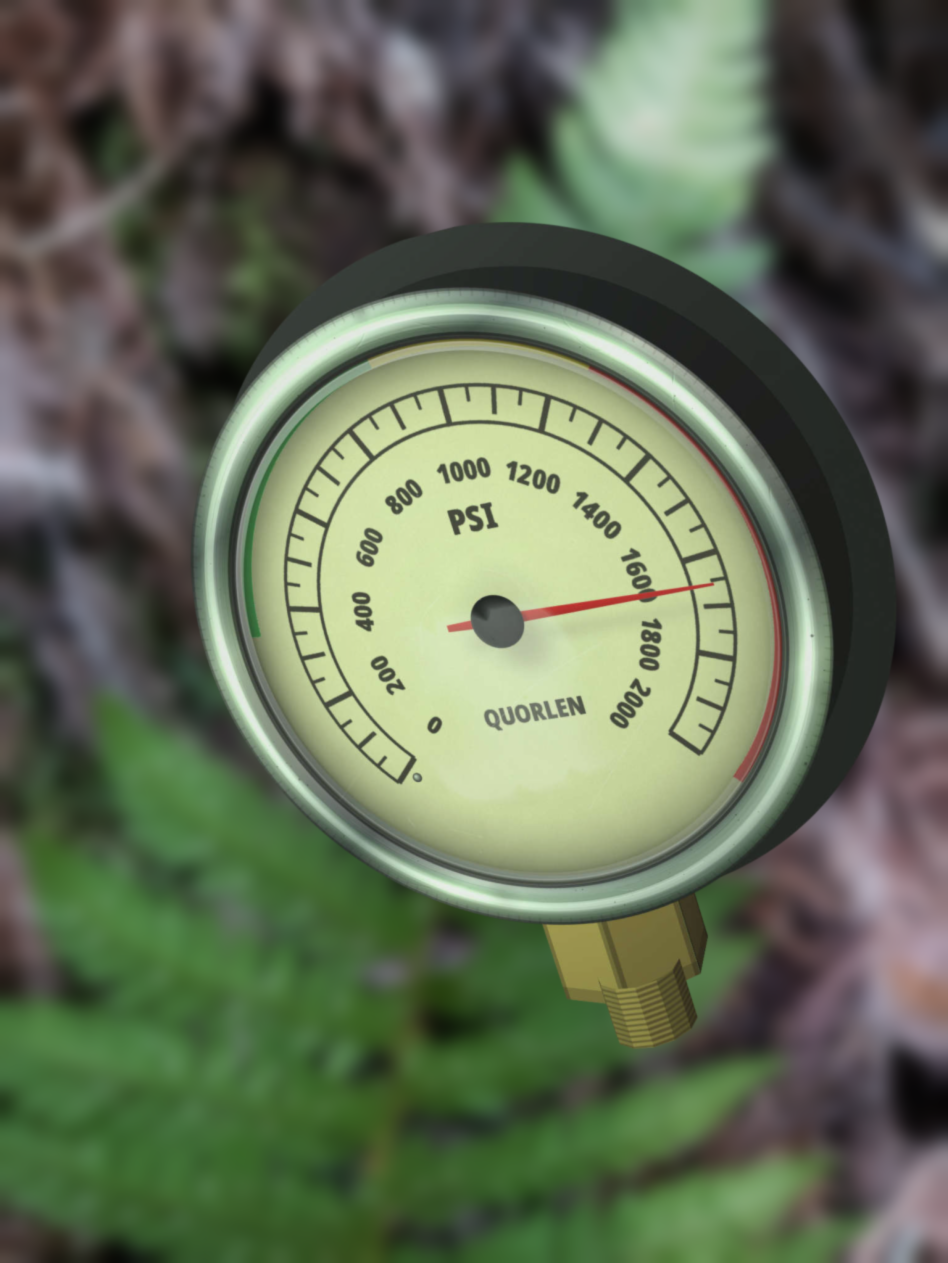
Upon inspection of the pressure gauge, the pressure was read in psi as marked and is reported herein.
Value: 1650 psi
